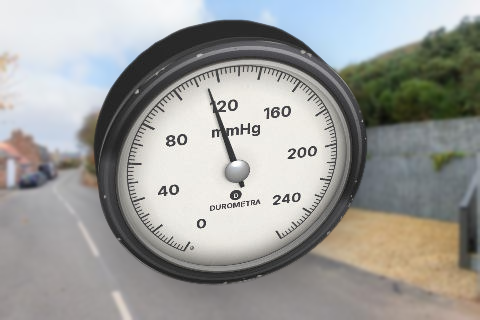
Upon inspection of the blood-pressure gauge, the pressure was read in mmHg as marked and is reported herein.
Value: 114 mmHg
